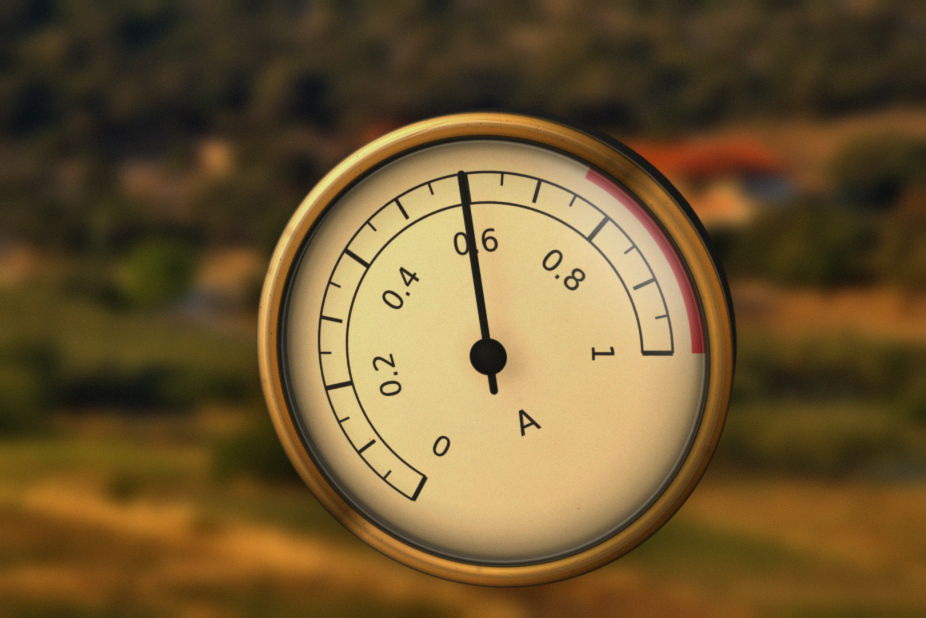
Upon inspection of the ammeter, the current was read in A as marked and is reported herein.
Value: 0.6 A
